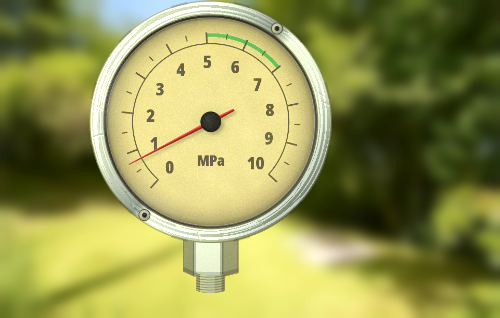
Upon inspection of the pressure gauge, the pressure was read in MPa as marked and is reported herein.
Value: 0.75 MPa
